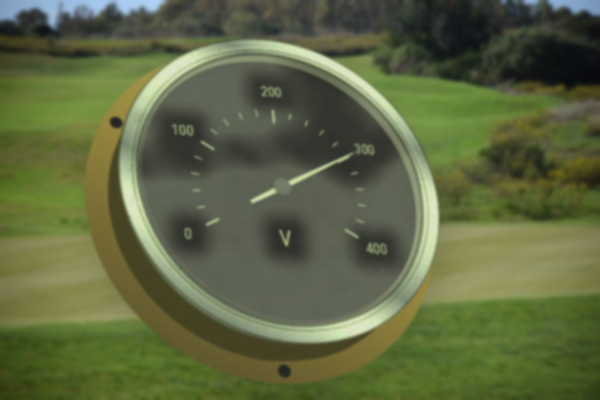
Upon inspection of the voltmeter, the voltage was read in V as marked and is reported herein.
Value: 300 V
